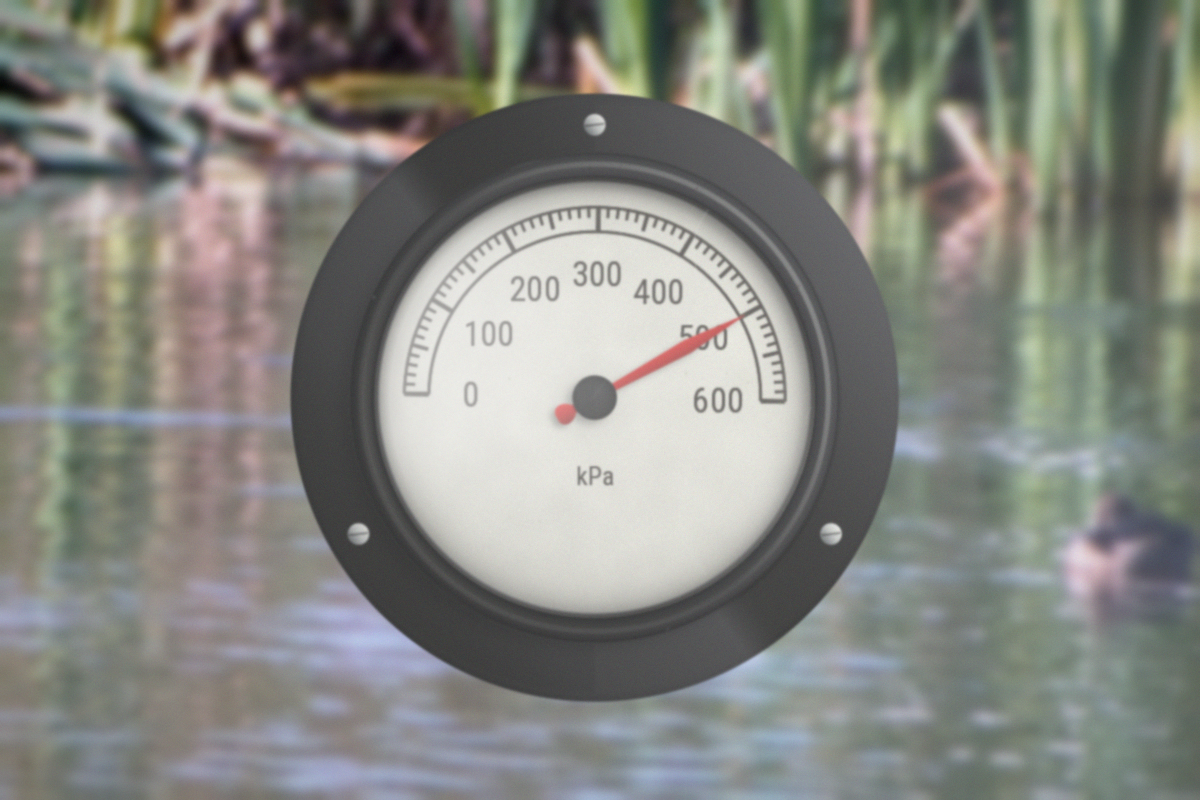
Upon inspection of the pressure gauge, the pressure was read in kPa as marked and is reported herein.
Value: 500 kPa
